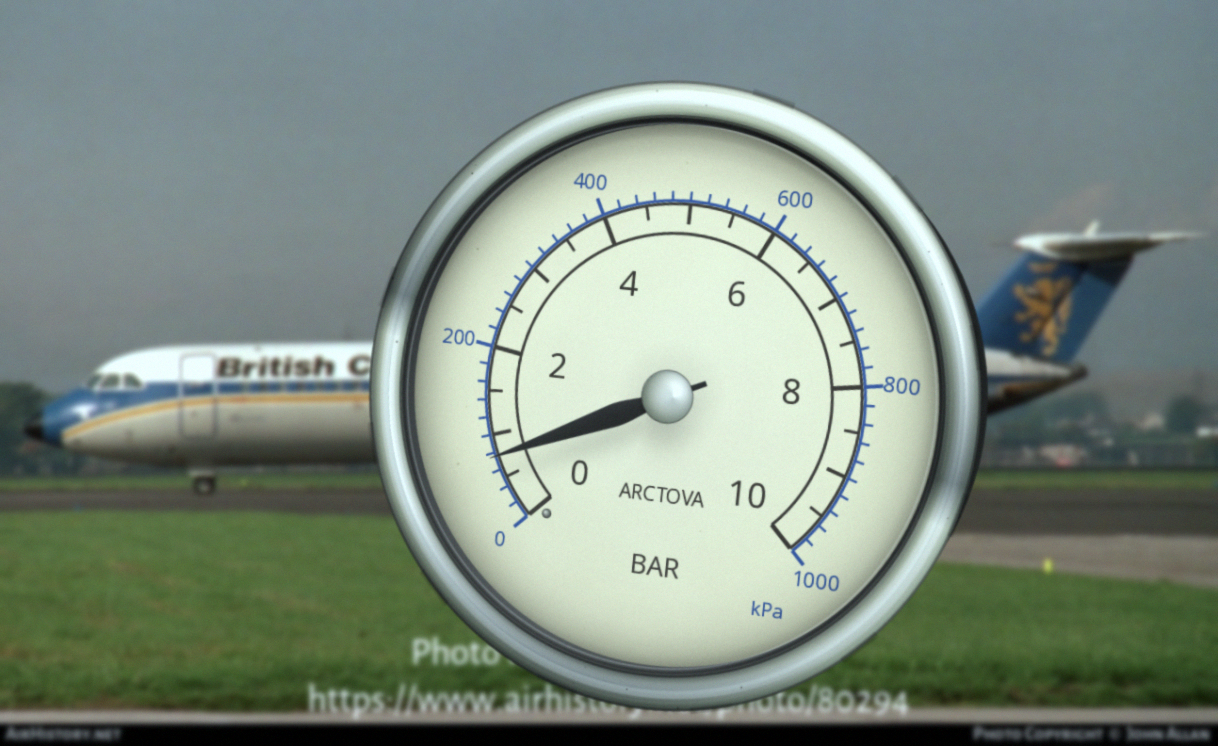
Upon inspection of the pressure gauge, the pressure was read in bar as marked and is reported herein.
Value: 0.75 bar
